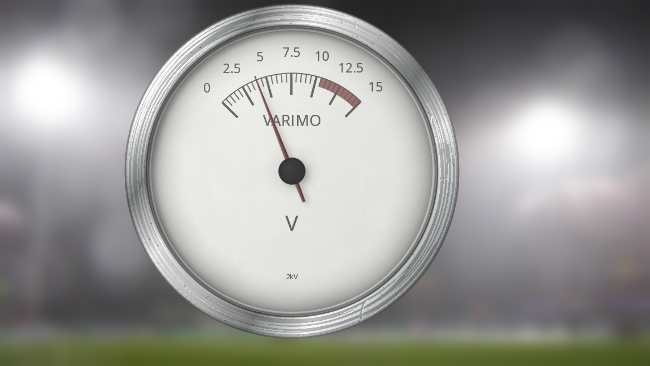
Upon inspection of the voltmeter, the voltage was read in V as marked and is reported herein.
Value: 4 V
